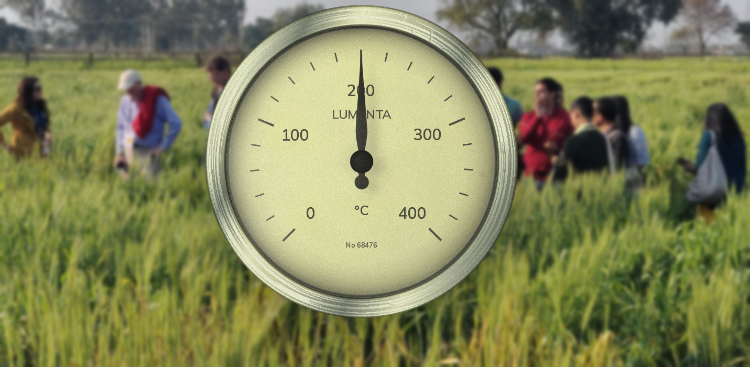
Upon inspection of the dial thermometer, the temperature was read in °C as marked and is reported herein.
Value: 200 °C
